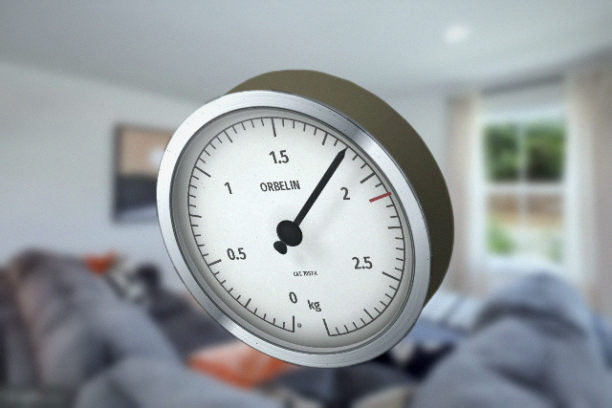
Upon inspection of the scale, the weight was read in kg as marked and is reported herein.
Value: 1.85 kg
